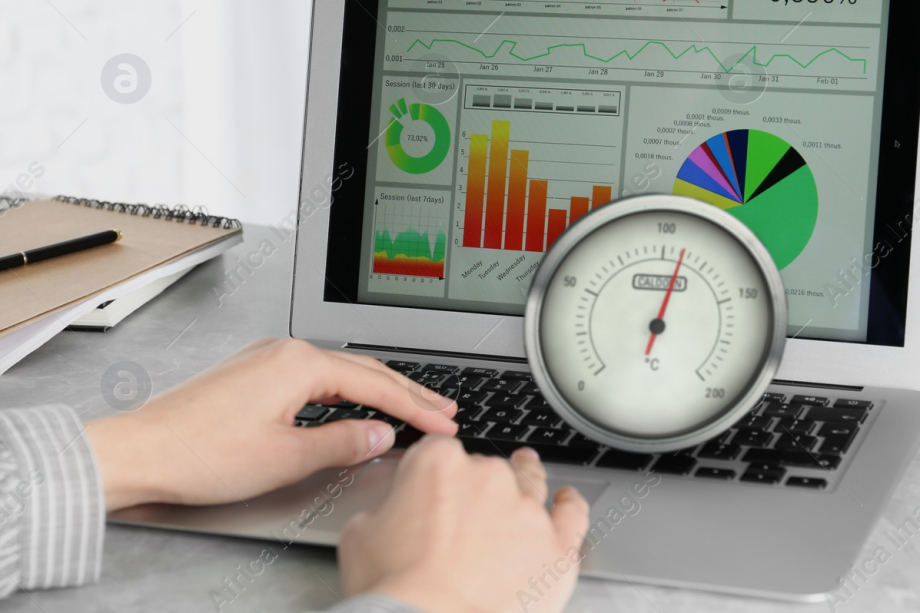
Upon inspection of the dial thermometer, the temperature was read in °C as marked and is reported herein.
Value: 110 °C
